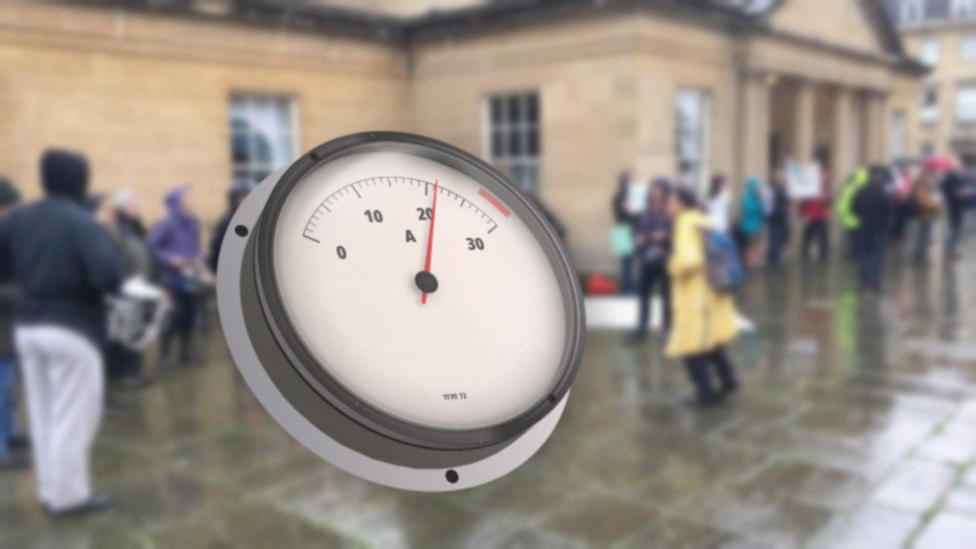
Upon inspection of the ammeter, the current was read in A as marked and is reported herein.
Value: 21 A
